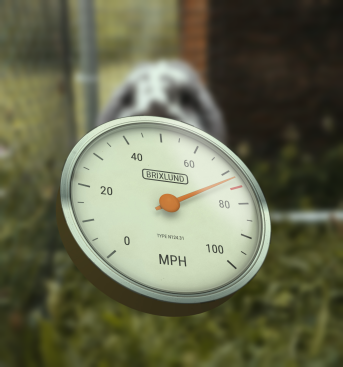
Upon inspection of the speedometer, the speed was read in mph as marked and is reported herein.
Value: 72.5 mph
